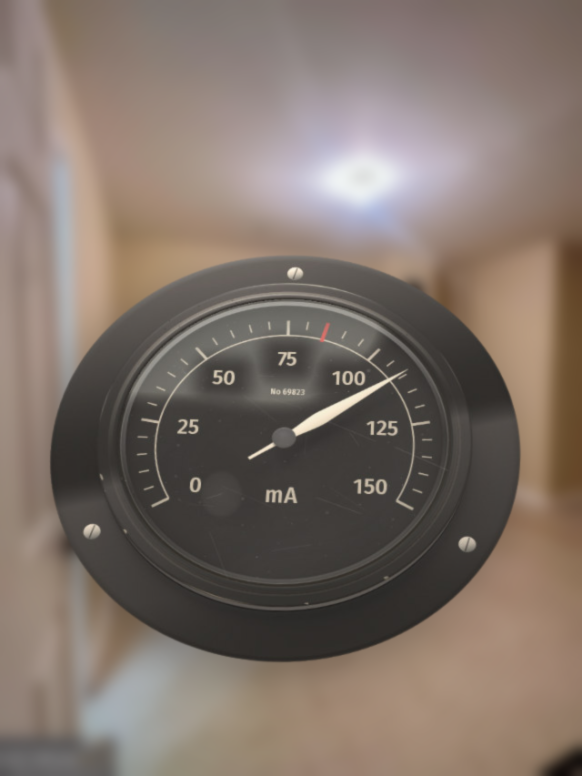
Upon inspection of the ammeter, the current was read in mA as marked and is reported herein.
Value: 110 mA
